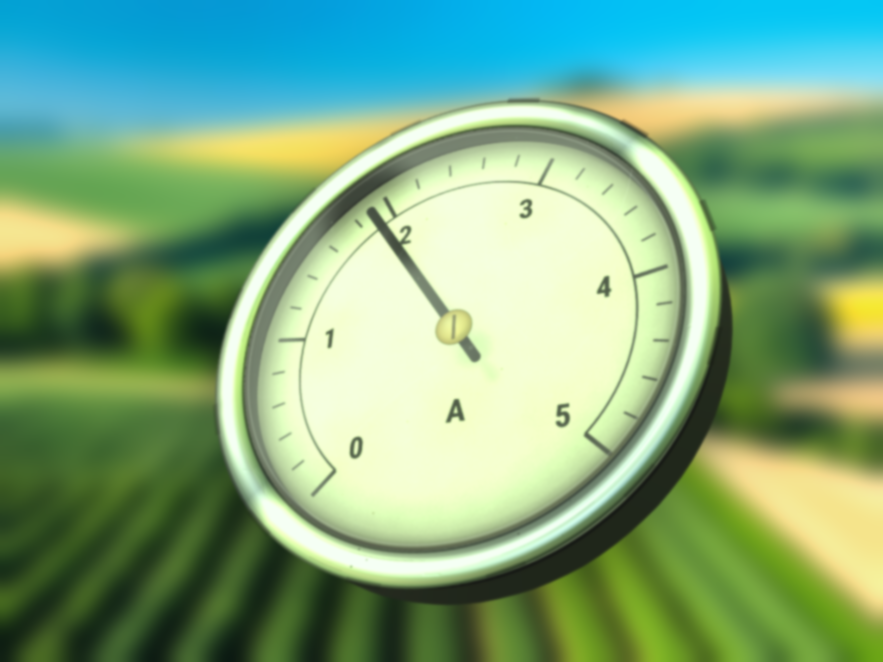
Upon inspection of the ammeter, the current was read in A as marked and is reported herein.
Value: 1.9 A
